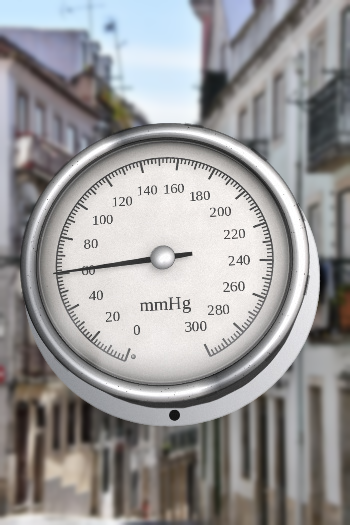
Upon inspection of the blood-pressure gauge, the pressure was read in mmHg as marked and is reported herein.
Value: 60 mmHg
